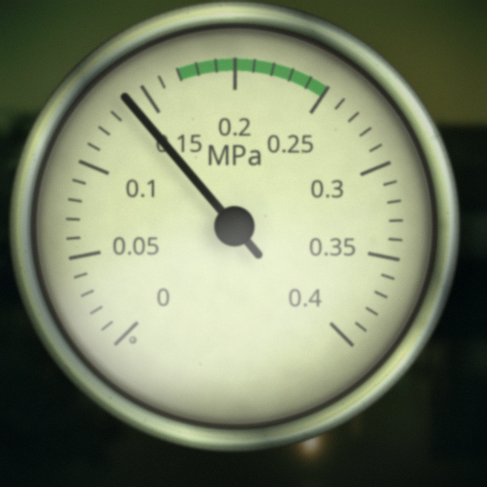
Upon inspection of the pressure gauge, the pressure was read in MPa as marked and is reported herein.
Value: 0.14 MPa
